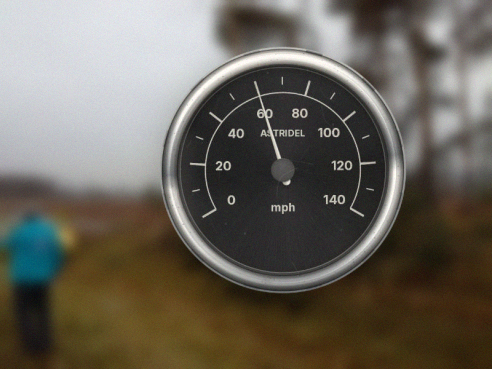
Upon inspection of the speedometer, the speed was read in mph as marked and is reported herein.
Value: 60 mph
